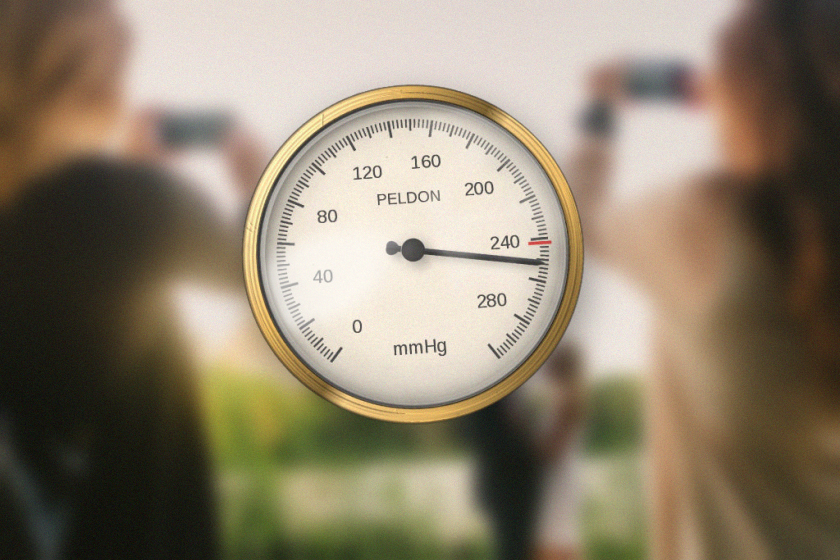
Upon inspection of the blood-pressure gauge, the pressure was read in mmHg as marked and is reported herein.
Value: 252 mmHg
